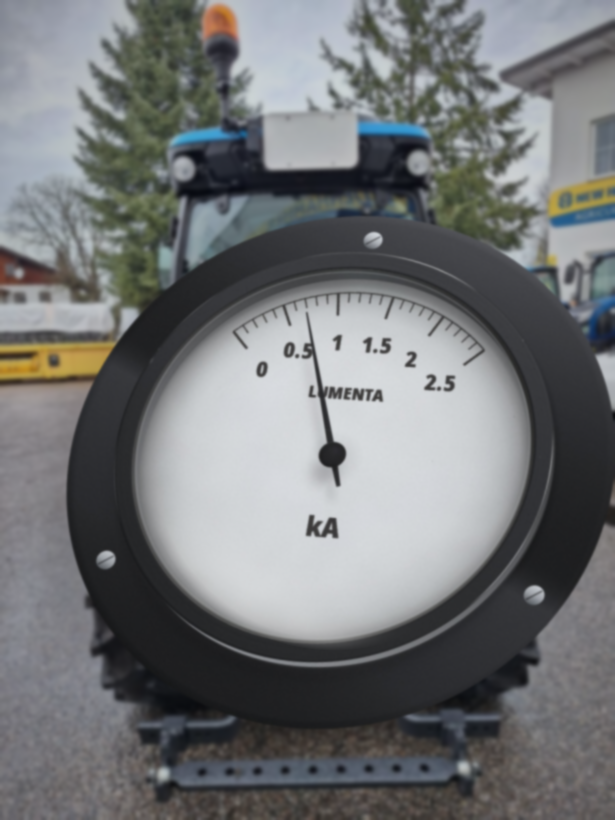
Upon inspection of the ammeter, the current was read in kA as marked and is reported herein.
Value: 0.7 kA
